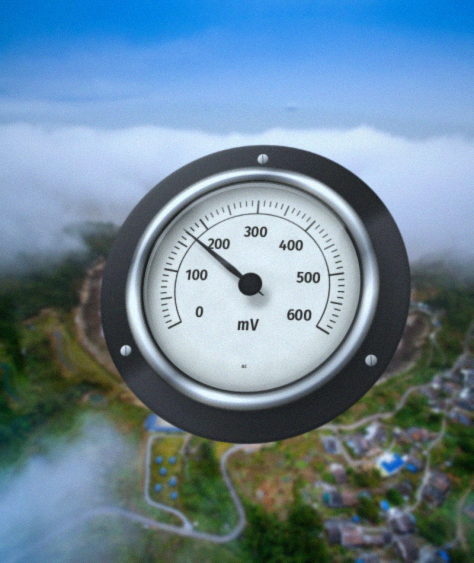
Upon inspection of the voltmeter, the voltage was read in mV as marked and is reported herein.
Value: 170 mV
